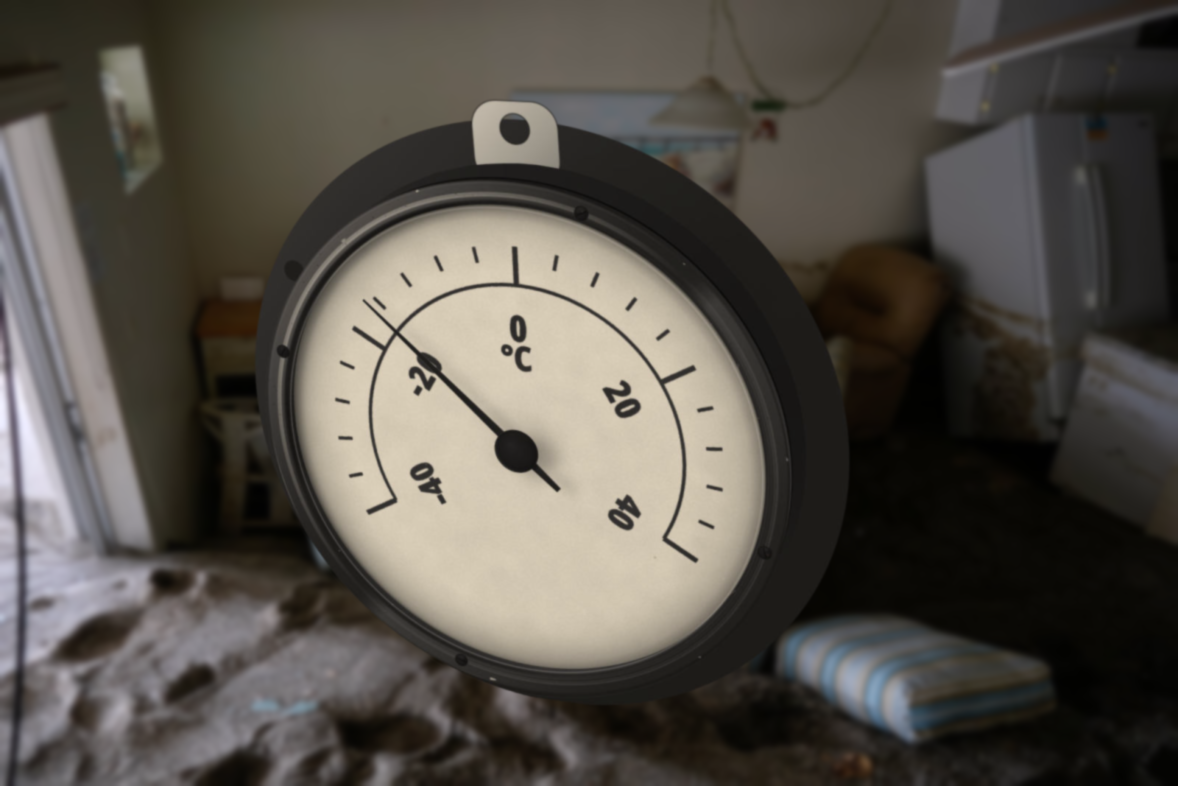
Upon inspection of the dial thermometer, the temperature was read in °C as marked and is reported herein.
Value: -16 °C
